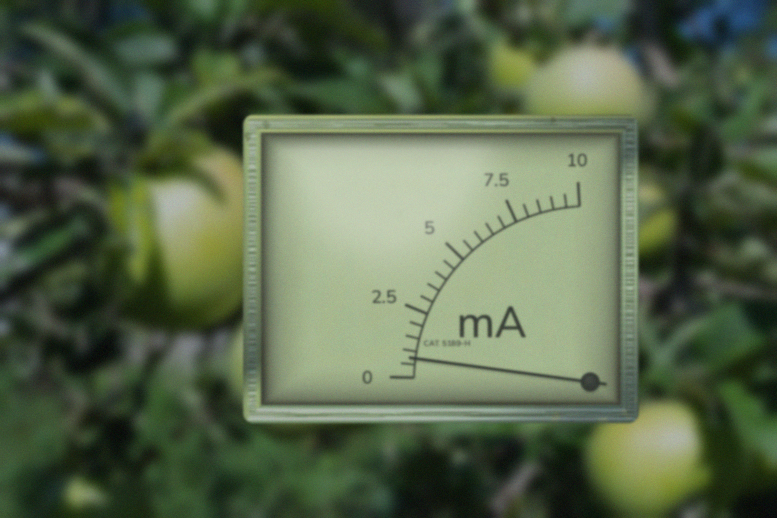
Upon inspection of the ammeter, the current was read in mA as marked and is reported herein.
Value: 0.75 mA
